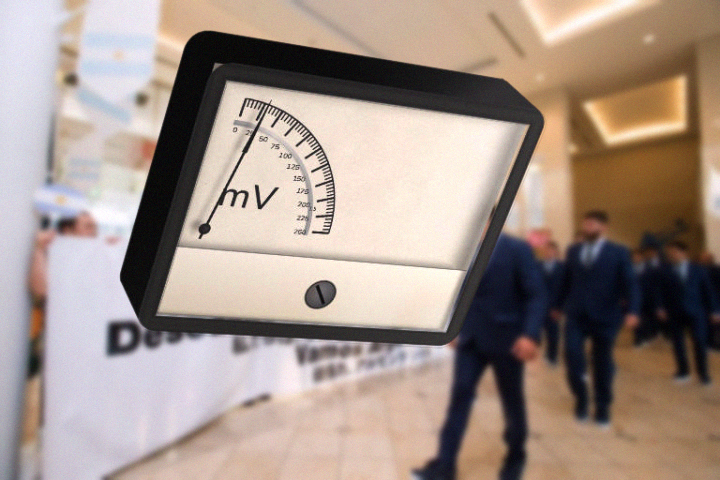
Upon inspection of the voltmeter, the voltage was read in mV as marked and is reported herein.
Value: 25 mV
